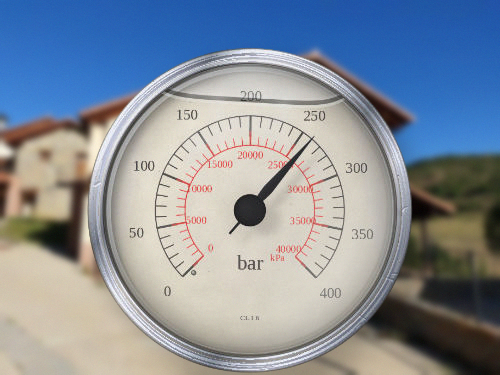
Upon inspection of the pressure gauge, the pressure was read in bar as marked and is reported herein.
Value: 260 bar
